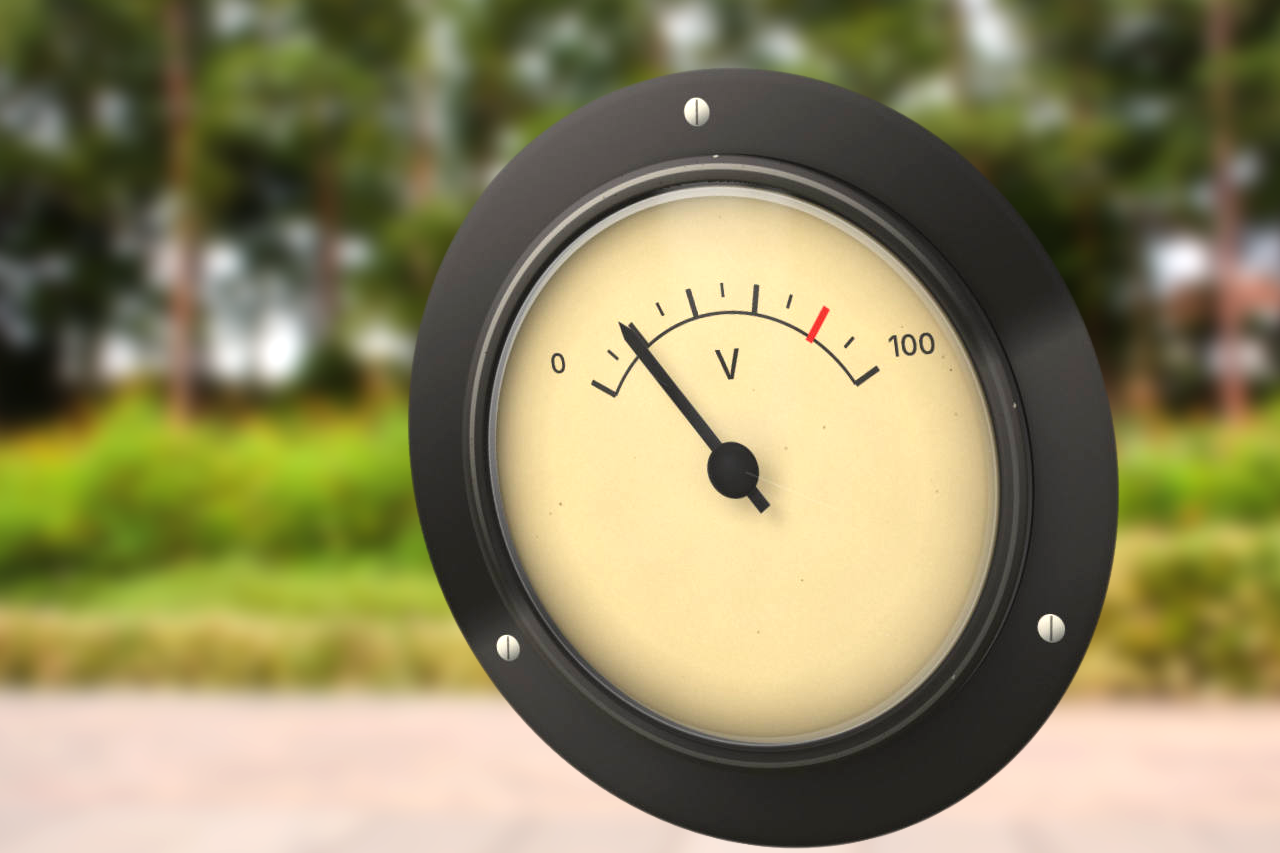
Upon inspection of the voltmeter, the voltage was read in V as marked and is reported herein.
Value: 20 V
